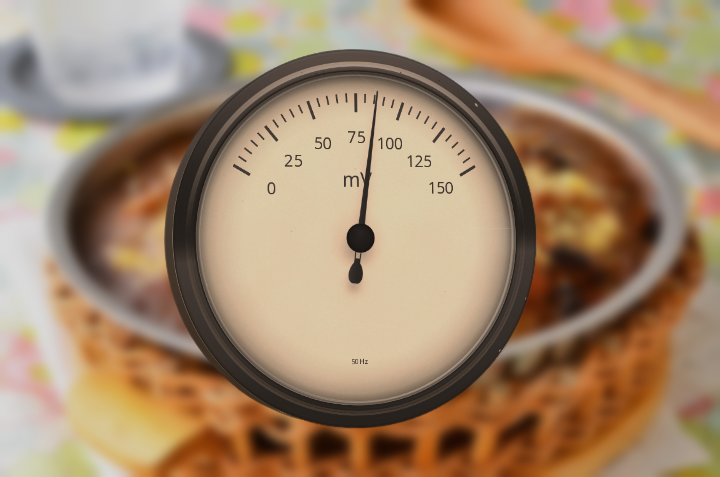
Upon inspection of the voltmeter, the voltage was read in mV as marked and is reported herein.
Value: 85 mV
